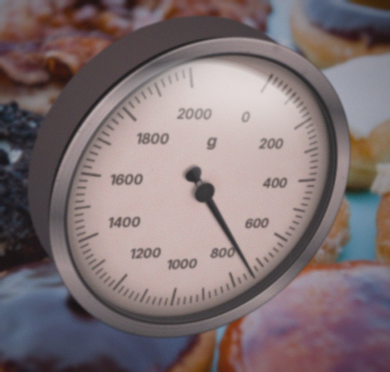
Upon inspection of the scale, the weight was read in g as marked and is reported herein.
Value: 740 g
